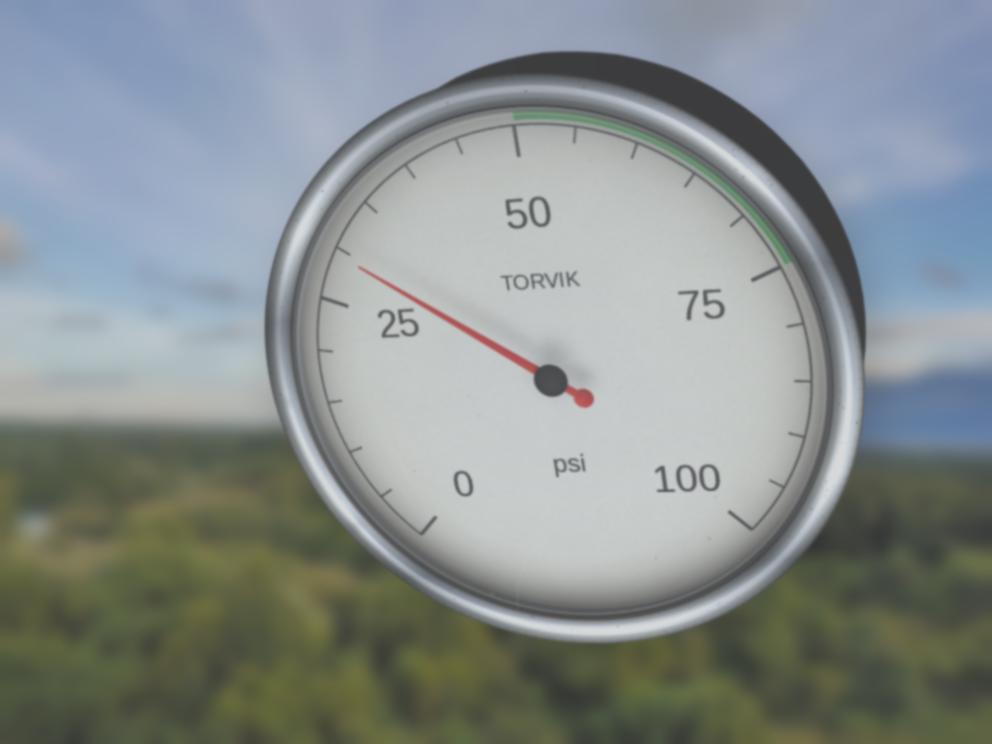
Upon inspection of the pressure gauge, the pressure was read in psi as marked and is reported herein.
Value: 30 psi
